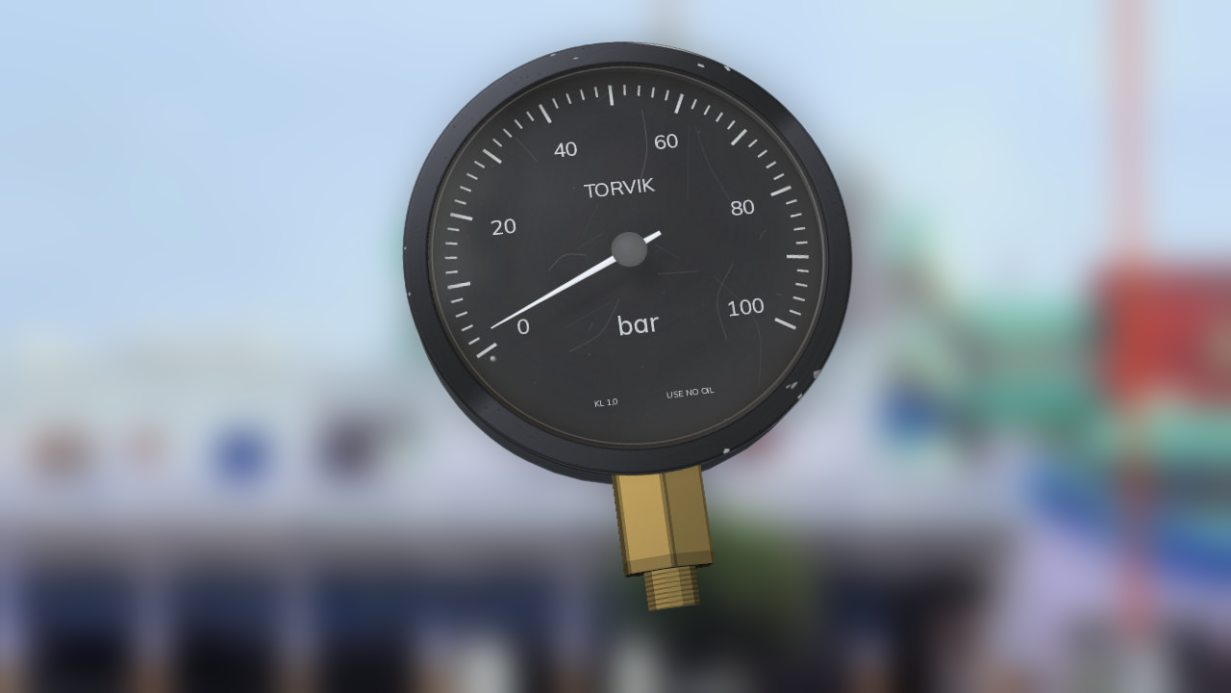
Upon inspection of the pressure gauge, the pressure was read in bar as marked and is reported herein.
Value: 2 bar
